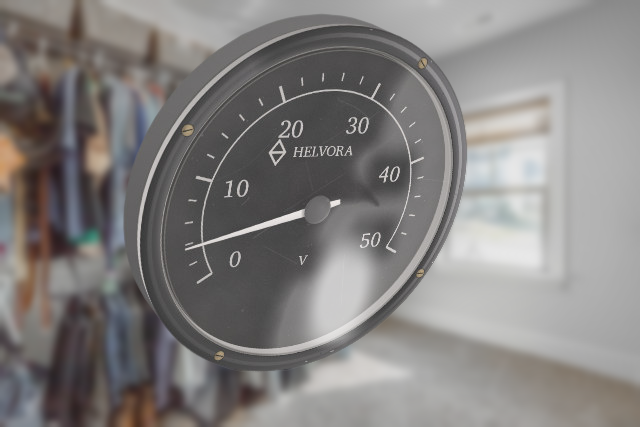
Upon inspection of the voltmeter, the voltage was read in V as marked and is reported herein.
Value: 4 V
